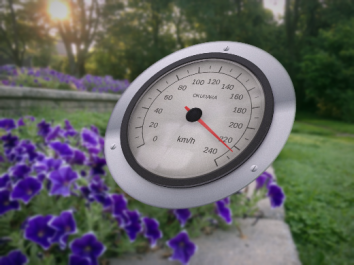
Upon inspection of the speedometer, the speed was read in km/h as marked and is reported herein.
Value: 225 km/h
